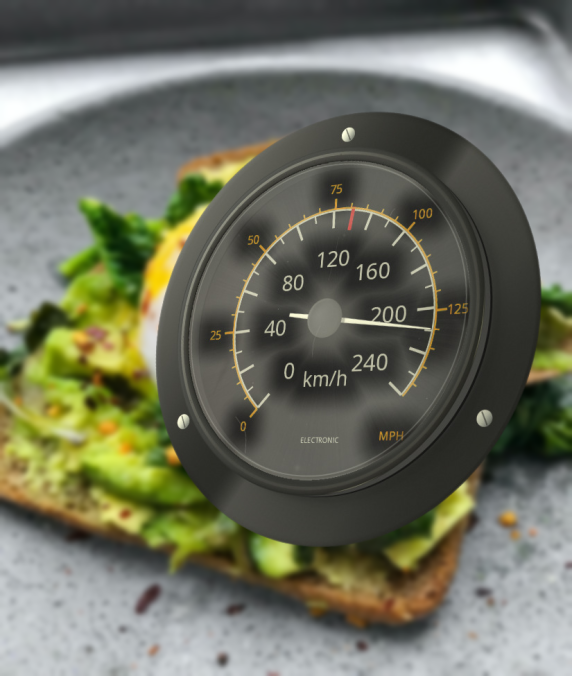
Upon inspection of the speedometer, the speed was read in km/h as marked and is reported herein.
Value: 210 km/h
